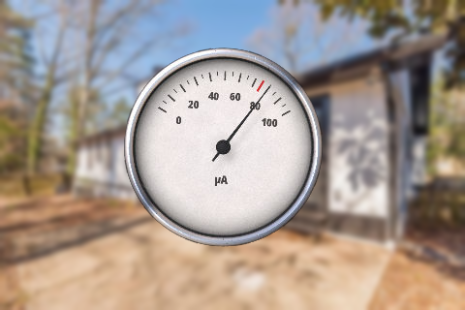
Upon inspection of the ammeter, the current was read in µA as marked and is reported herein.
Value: 80 µA
